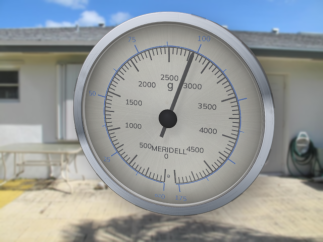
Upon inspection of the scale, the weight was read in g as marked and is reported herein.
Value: 2800 g
